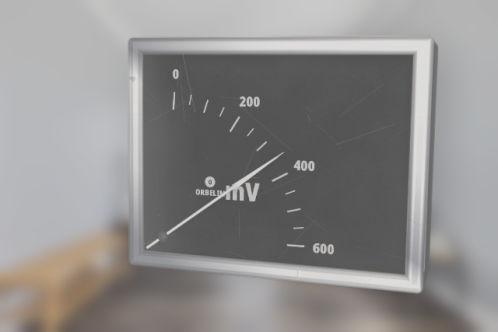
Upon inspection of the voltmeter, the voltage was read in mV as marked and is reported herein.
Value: 350 mV
